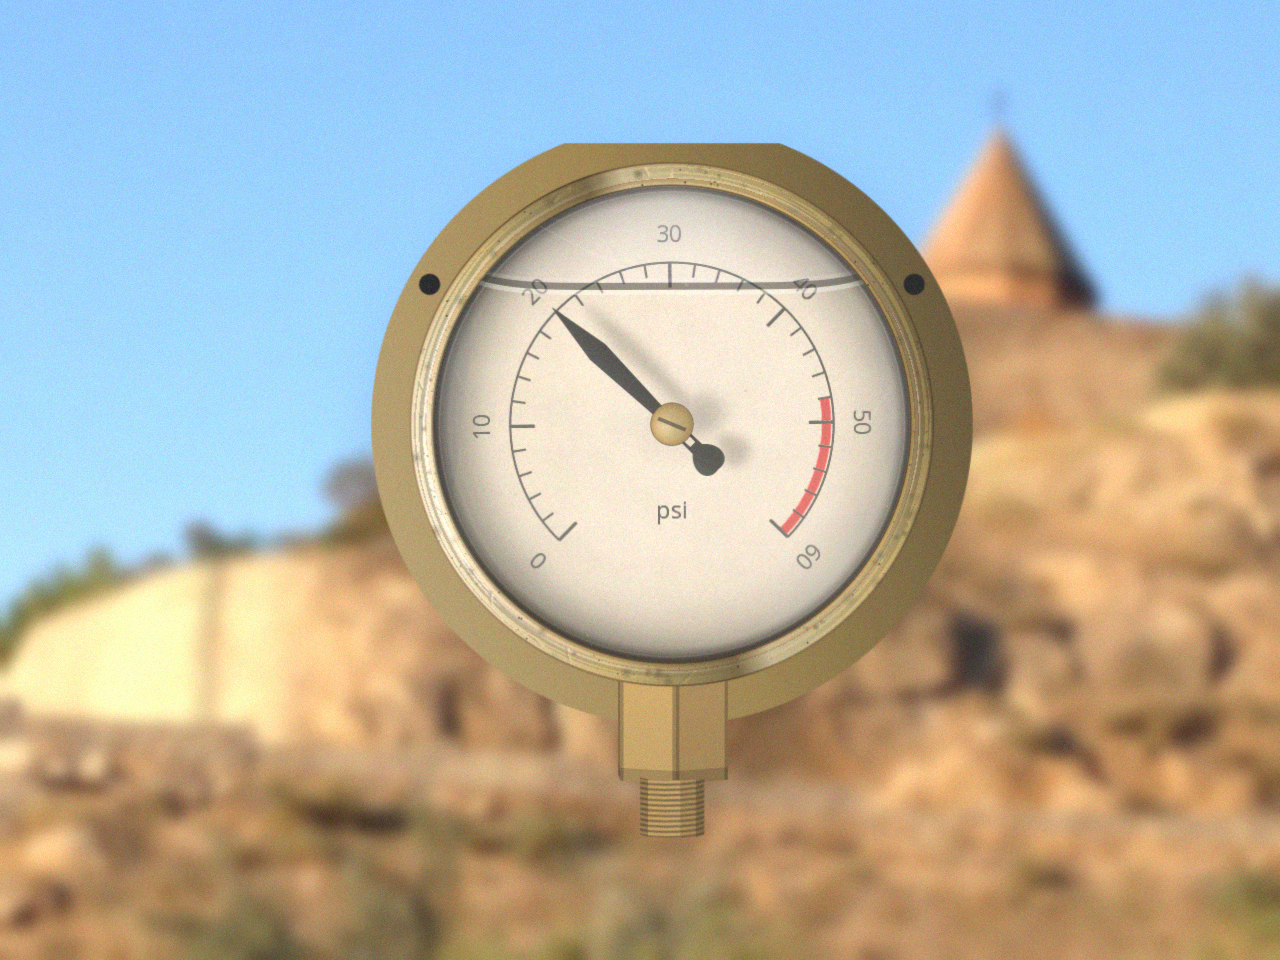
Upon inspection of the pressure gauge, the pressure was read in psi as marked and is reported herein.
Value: 20 psi
